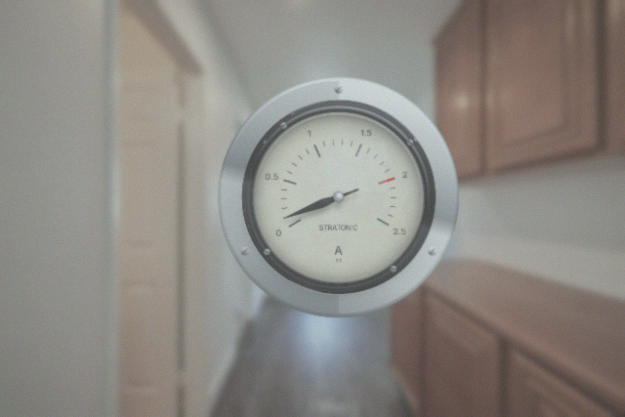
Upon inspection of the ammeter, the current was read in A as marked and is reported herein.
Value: 0.1 A
